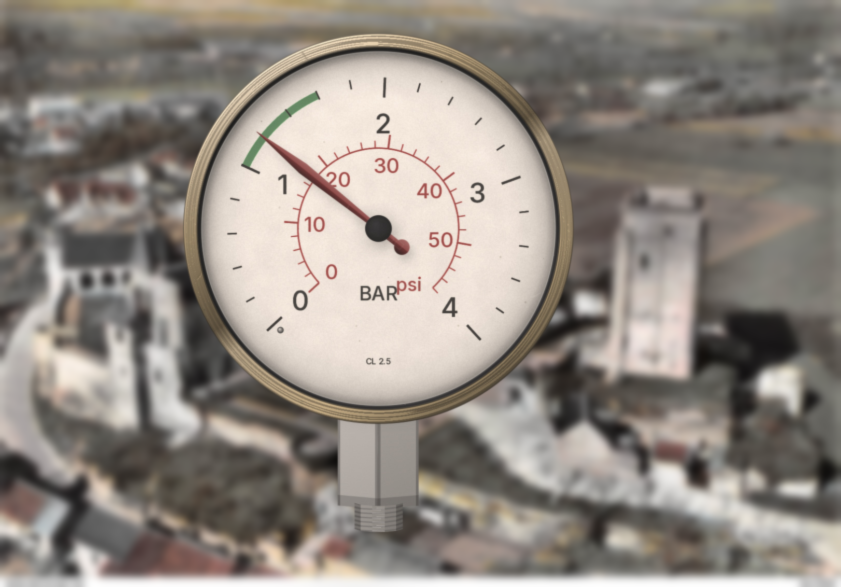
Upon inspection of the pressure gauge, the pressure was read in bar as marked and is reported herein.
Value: 1.2 bar
